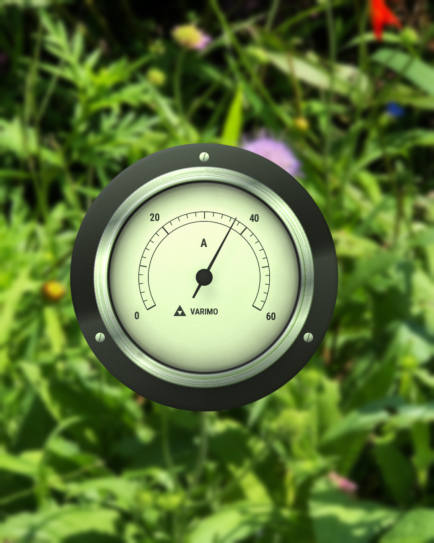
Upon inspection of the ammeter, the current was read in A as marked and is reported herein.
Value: 37 A
